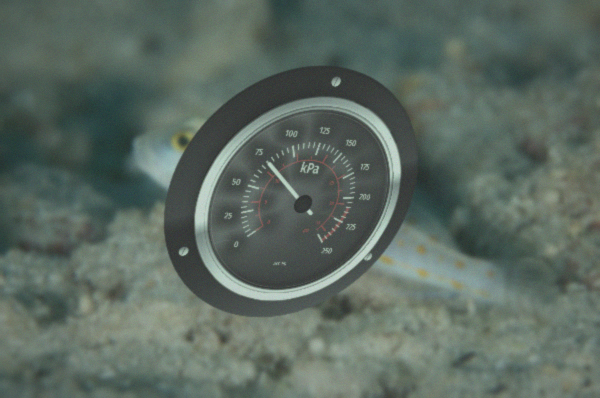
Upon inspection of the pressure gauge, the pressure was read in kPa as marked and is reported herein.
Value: 75 kPa
